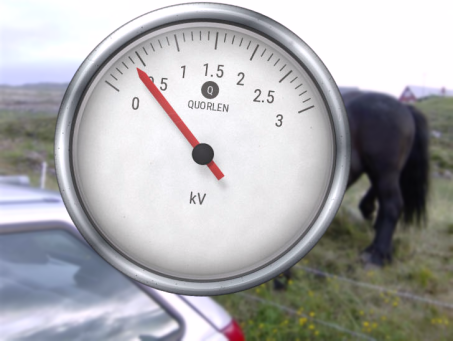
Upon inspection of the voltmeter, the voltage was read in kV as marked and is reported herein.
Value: 0.4 kV
